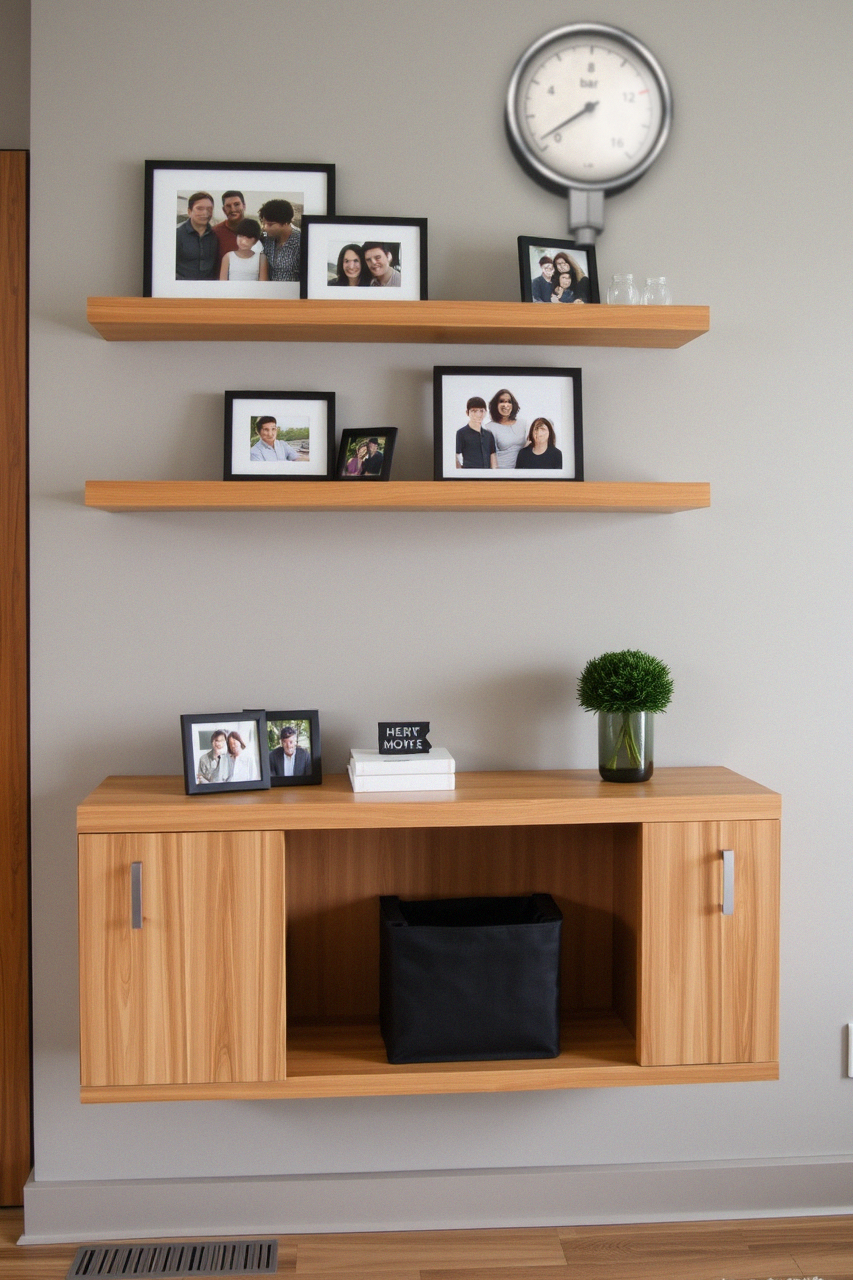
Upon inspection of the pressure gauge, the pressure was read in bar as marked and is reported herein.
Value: 0.5 bar
